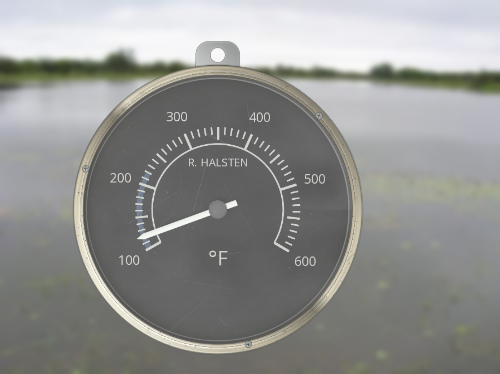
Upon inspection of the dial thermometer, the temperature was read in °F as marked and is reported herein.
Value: 120 °F
